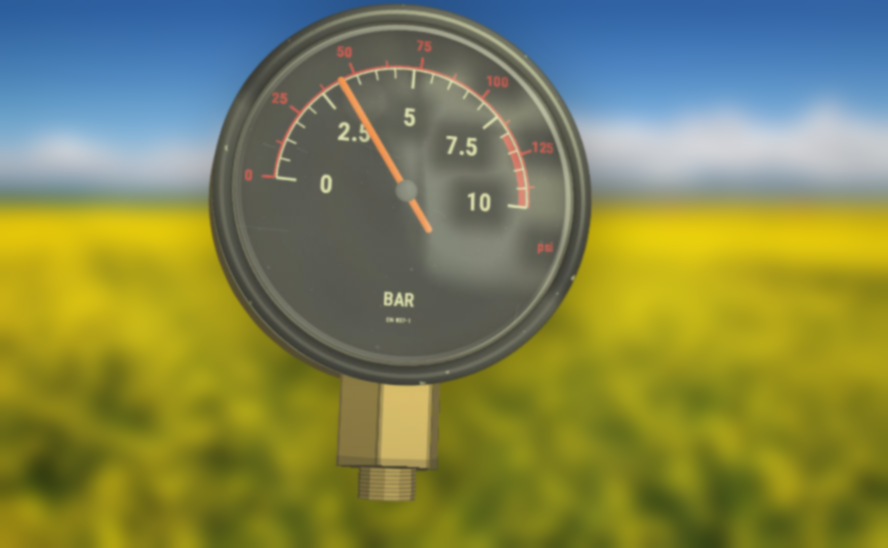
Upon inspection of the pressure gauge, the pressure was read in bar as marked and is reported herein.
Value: 3 bar
